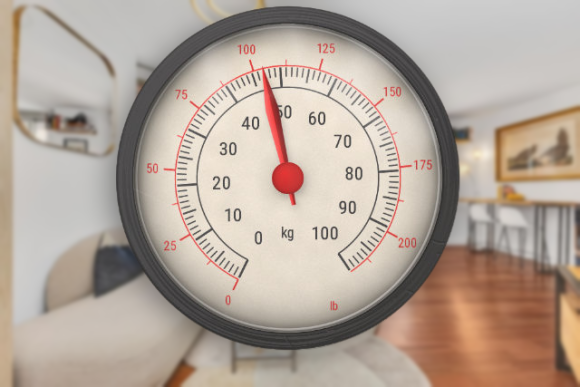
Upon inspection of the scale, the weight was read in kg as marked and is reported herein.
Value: 47 kg
